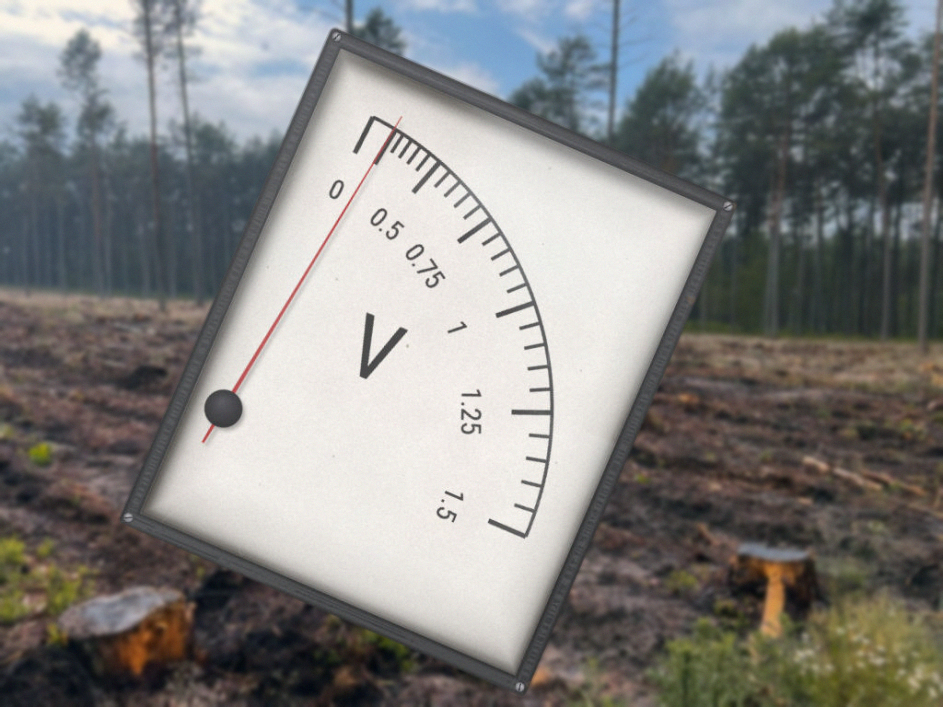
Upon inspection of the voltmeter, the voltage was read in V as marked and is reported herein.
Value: 0.25 V
